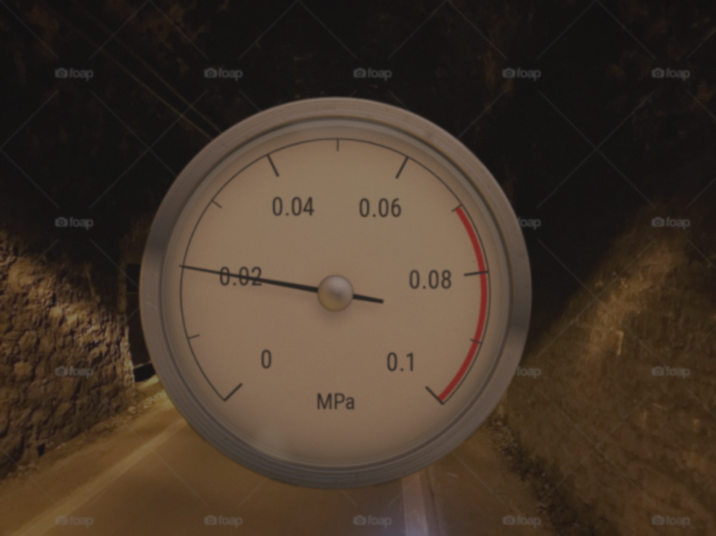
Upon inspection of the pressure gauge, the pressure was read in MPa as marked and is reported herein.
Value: 0.02 MPa
